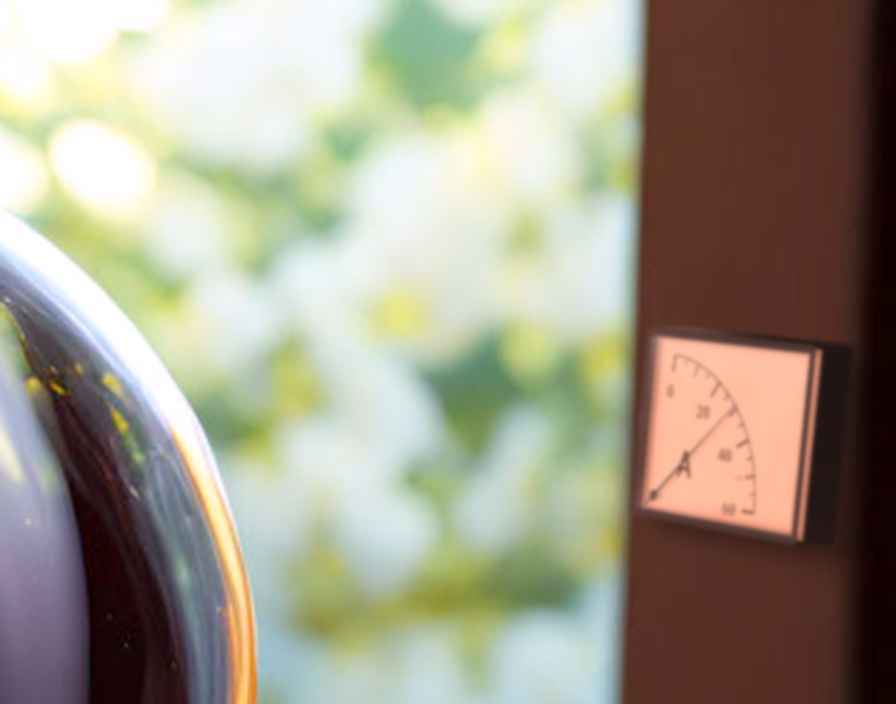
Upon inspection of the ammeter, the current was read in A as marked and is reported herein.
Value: 30 A
